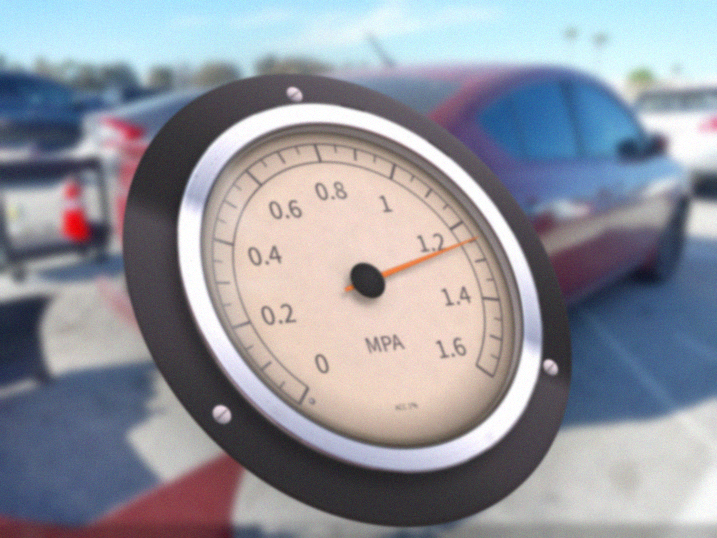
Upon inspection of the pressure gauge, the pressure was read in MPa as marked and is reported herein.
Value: 1.25 MPa
